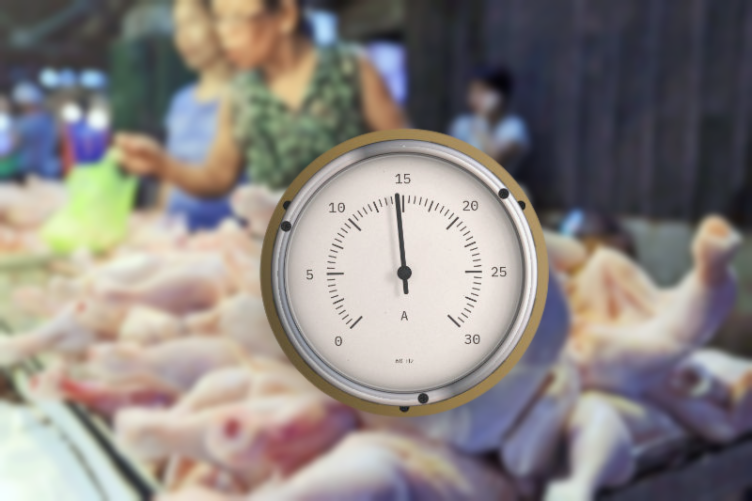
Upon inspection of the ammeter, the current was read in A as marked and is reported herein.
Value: 14.5 A
